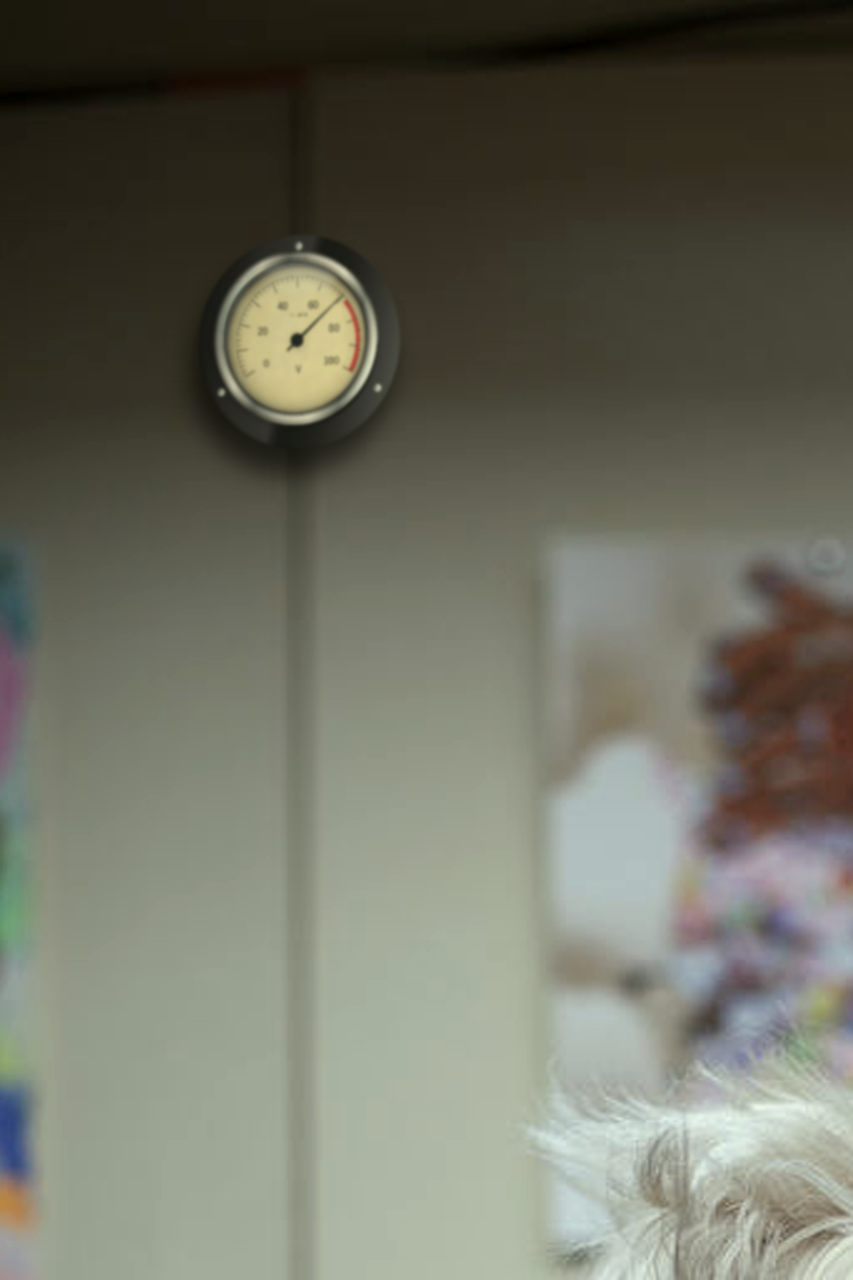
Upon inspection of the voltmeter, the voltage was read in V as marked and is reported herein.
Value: 70 V
